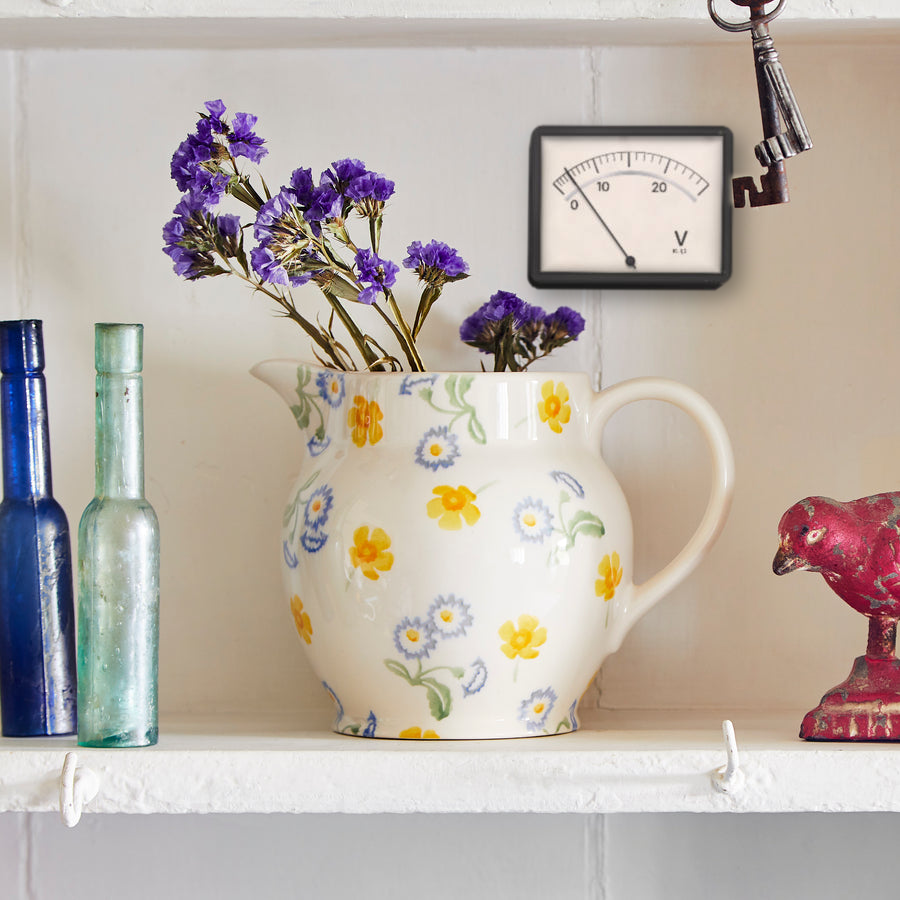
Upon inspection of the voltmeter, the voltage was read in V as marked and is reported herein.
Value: 5 V
